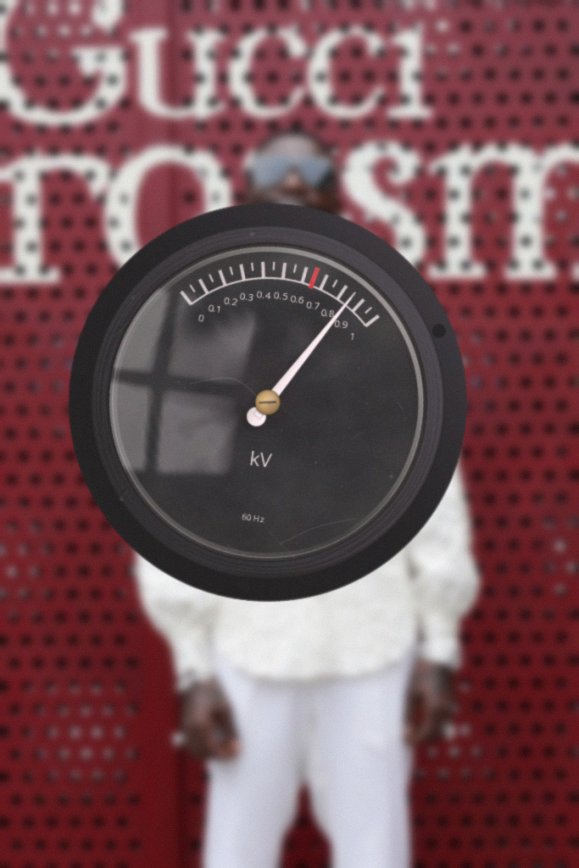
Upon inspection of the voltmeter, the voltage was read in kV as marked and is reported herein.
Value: 0.85 kV
